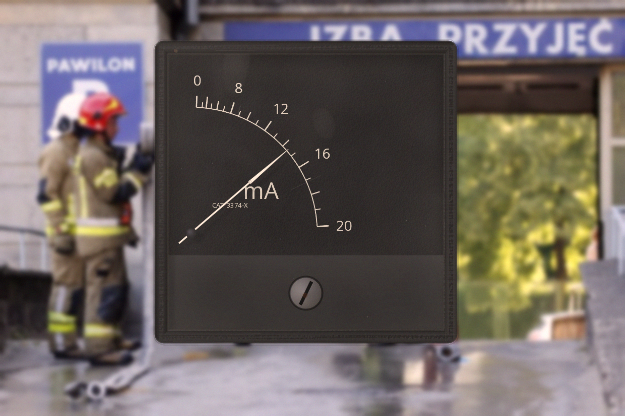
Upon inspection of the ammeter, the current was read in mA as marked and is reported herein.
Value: 14.5 mA
